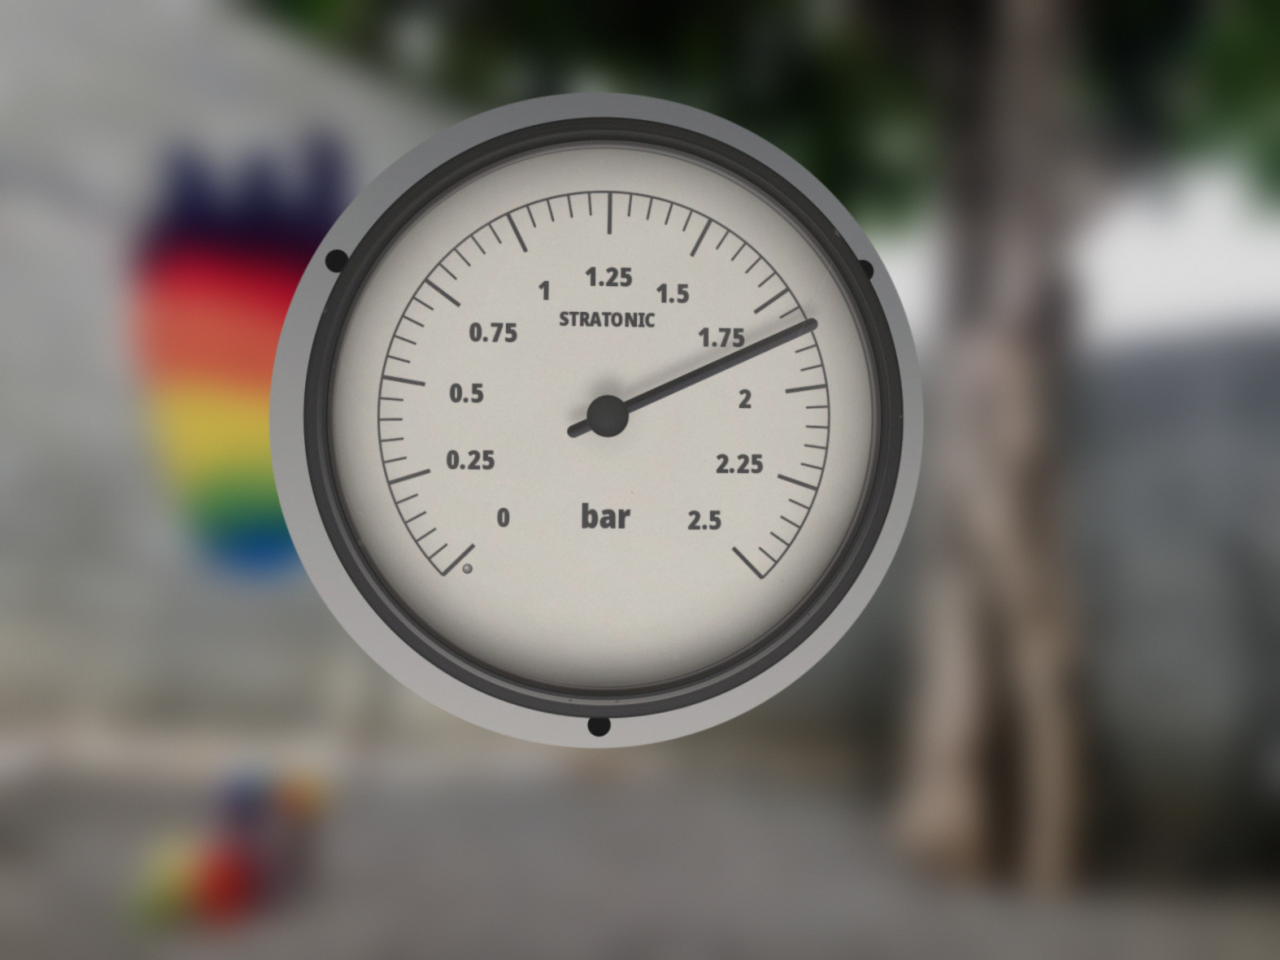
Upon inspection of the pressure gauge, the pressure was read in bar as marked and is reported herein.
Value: 1.85 bar
